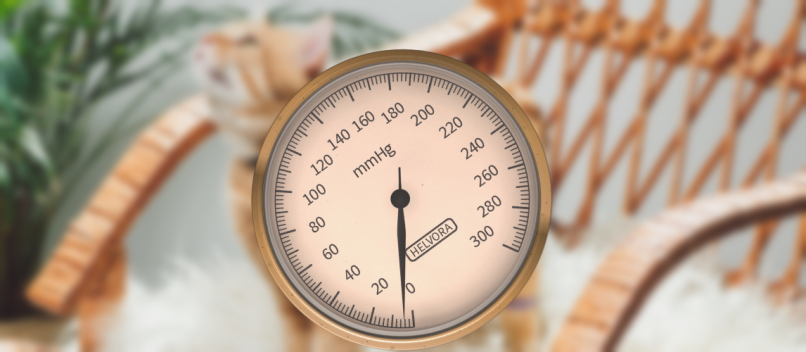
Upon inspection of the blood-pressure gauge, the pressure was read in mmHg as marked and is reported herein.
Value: 4 mmHg
